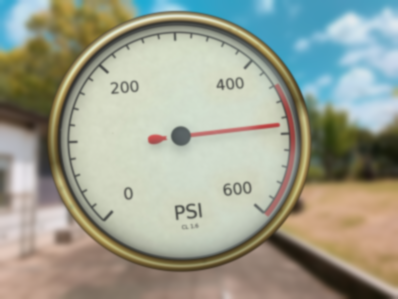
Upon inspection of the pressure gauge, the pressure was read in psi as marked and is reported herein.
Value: 490 psi
